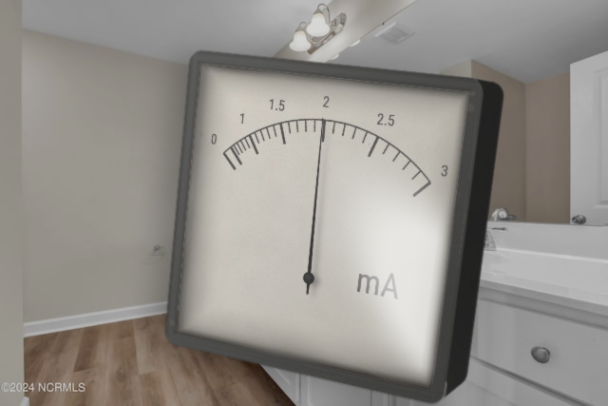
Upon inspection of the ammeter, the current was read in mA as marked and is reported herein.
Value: 2 mA
